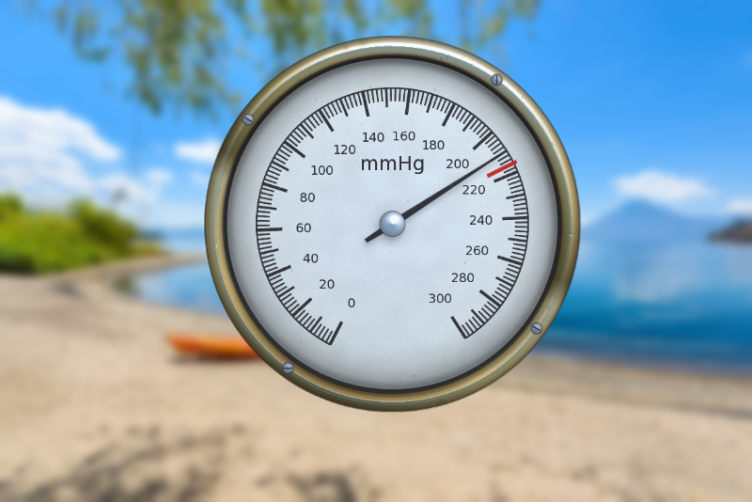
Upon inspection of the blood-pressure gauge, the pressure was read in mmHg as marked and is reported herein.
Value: 210 mmHg
